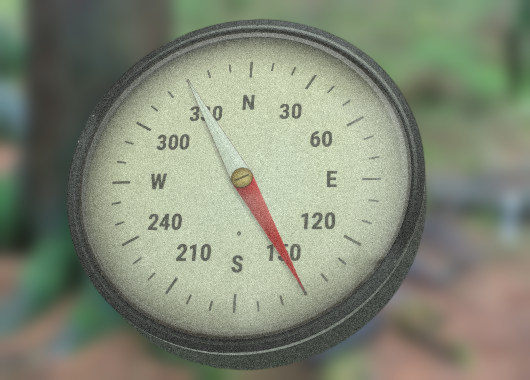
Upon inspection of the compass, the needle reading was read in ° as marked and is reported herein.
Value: 150 °
